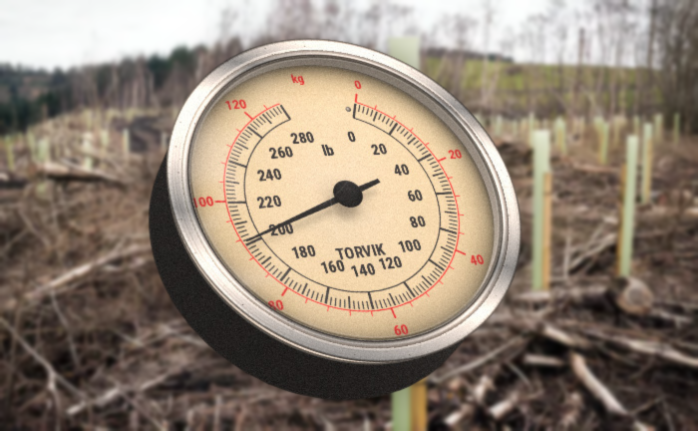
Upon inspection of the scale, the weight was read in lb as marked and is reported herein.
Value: 200 lb
